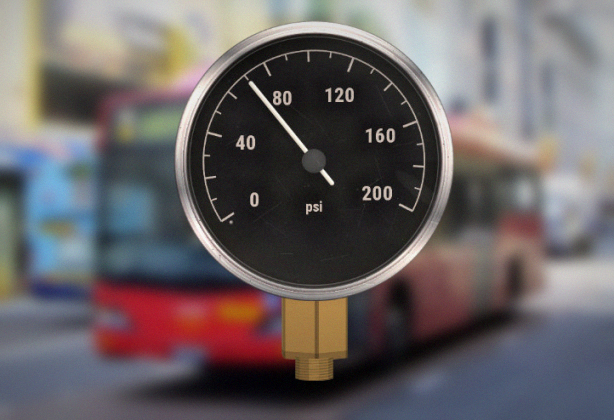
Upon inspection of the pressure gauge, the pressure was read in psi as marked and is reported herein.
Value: 70 psi
